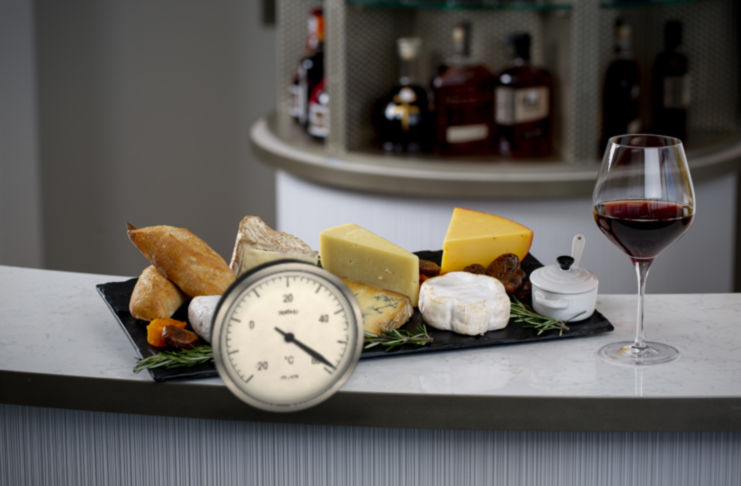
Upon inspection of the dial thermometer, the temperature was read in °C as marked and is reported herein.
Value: 58 °C
